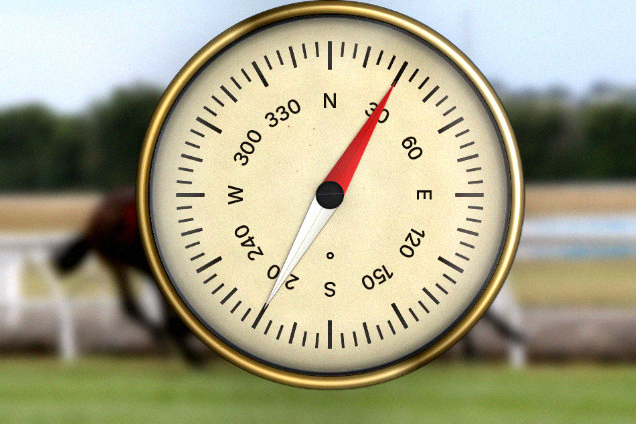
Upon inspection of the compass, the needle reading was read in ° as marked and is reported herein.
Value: 30 °
